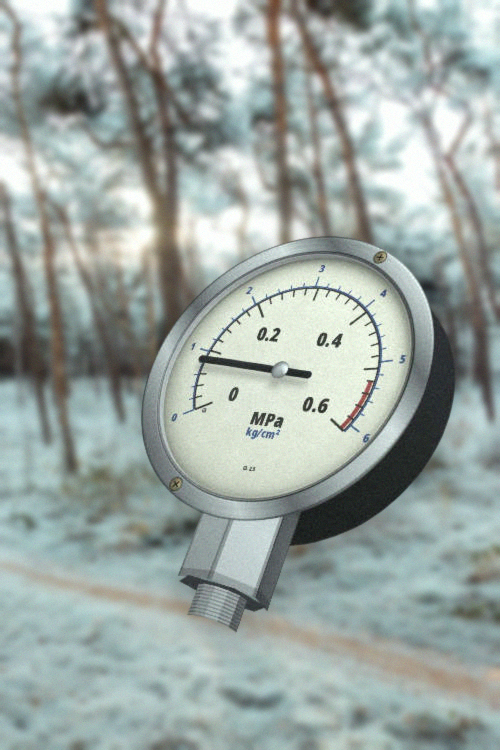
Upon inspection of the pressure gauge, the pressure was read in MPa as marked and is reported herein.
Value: 0.08 MPa
